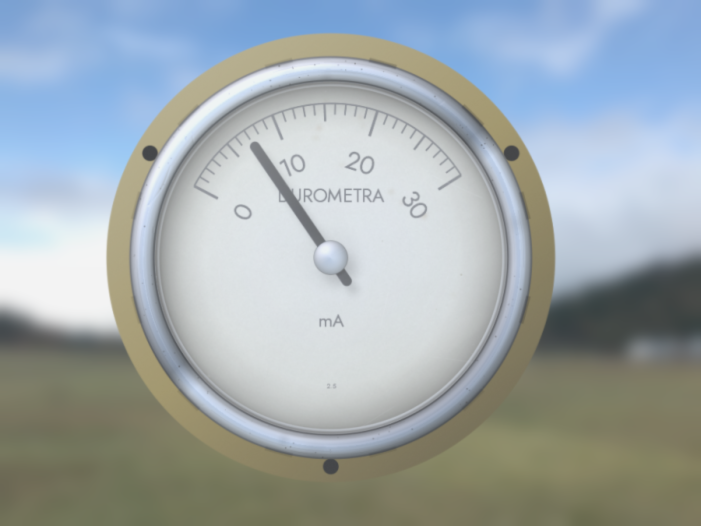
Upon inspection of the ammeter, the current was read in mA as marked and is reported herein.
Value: 7 mA
